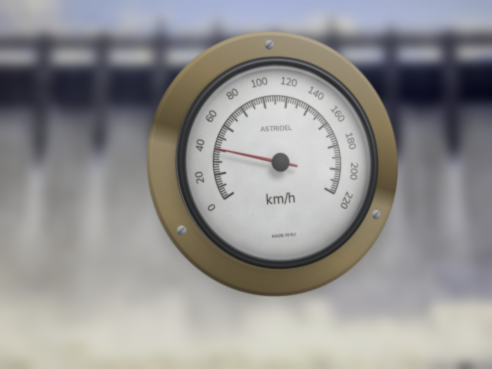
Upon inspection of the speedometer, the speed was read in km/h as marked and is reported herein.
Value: 40 km/h
